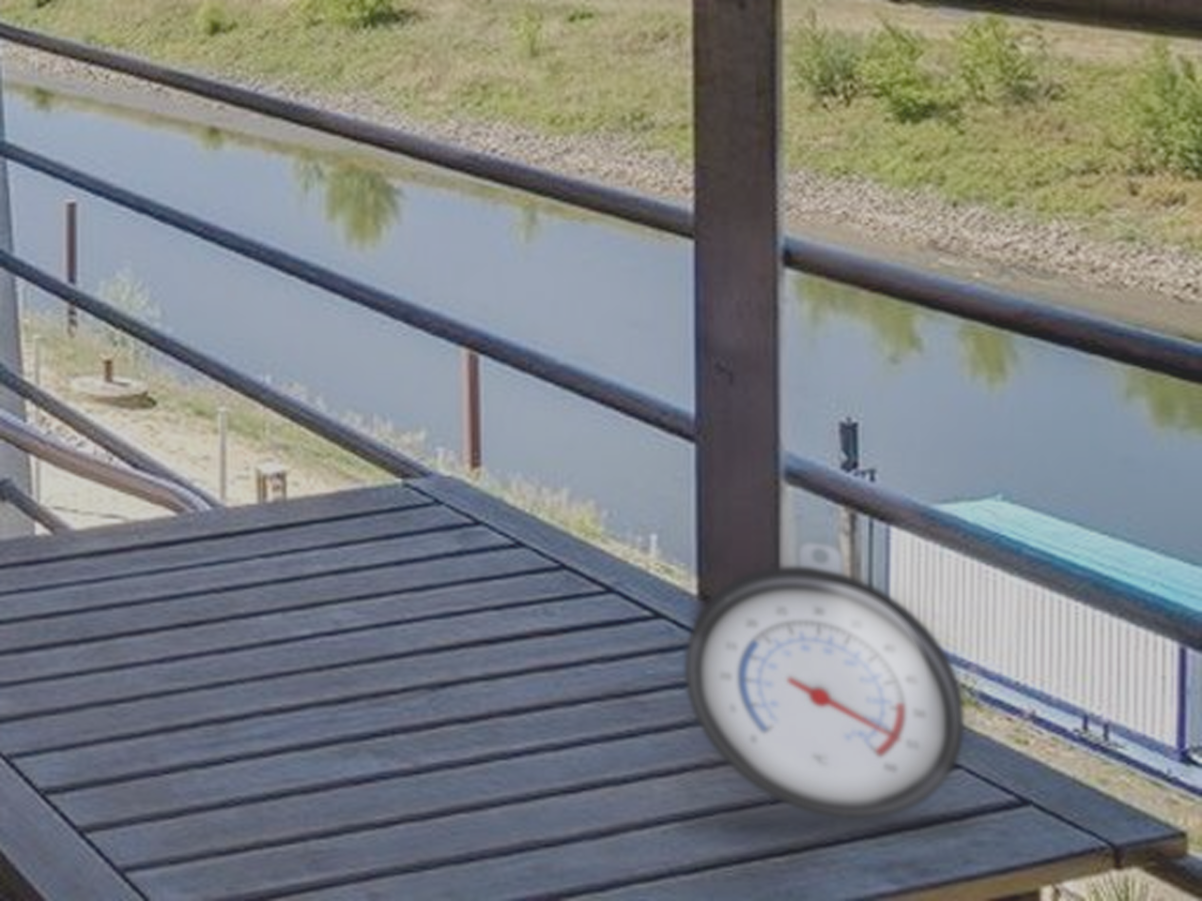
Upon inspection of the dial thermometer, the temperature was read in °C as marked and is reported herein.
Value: 55 °C
